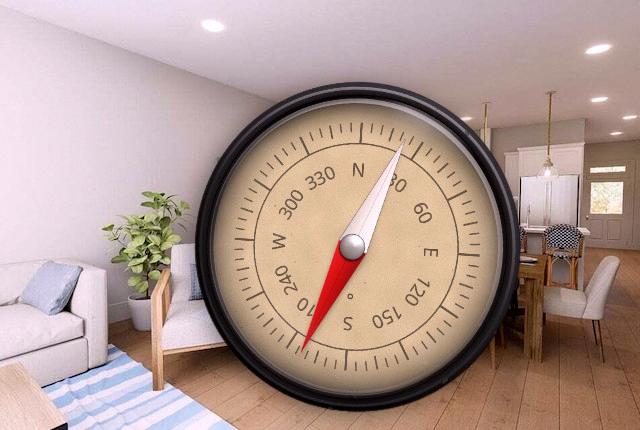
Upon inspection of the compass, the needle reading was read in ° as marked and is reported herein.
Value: 202.5 °
